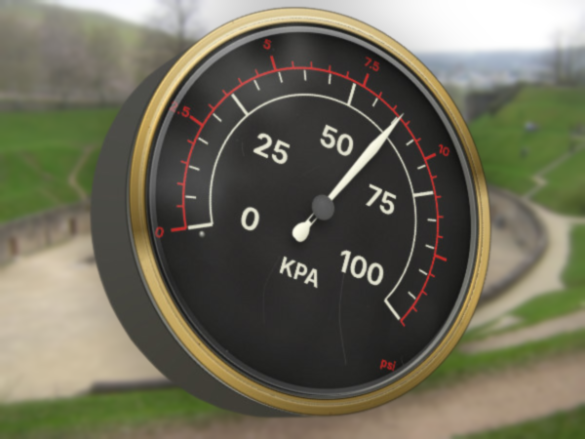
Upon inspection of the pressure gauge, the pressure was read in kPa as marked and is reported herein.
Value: 60 kPa
